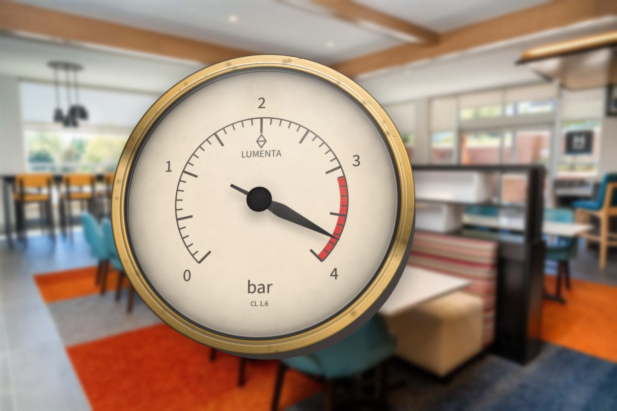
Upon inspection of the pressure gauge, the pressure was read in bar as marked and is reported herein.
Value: 3.75 bar
